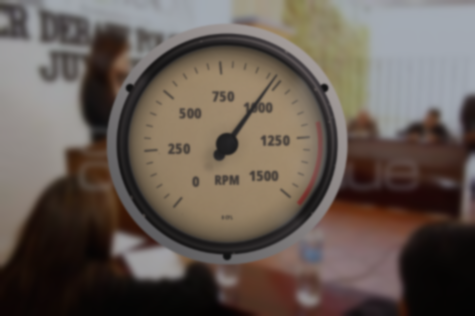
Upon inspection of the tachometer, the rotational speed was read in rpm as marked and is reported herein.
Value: 975 rpm
